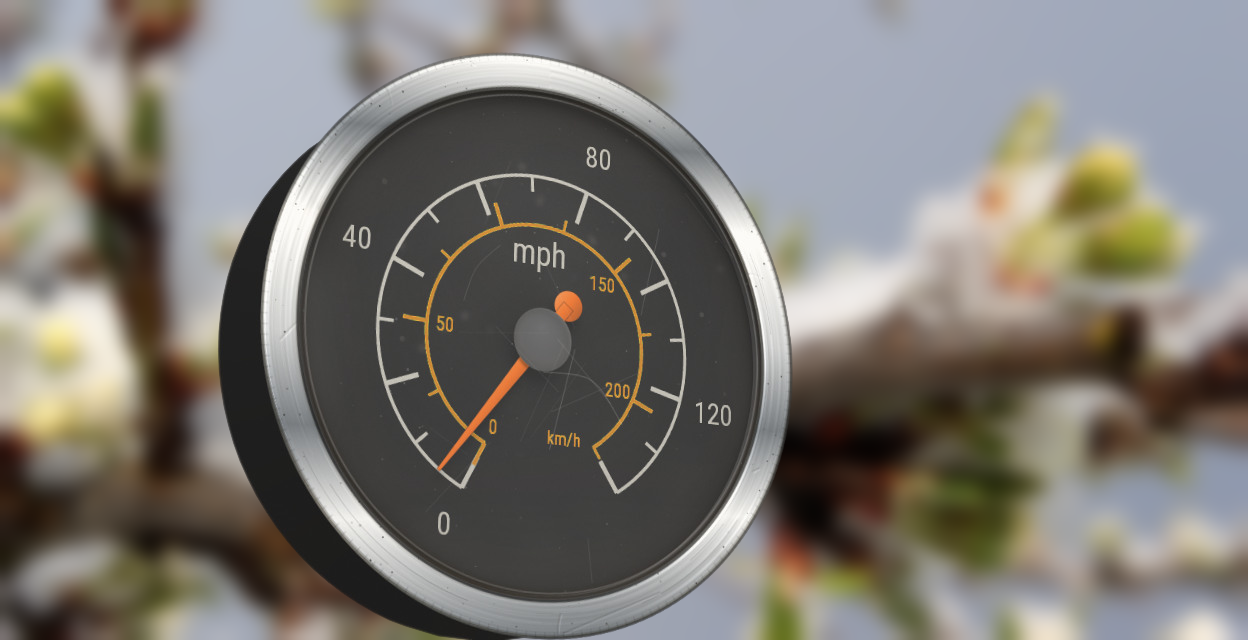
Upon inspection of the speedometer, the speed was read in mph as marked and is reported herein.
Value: 5 mph
